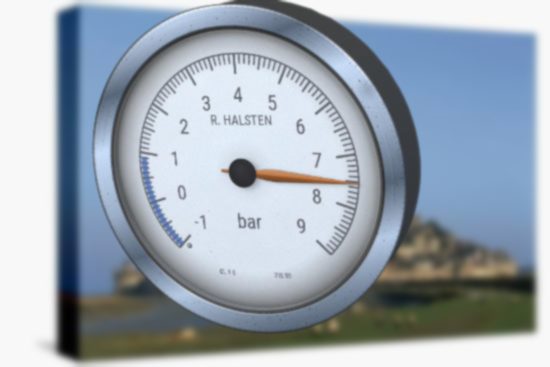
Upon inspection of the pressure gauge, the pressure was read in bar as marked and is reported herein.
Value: 7.5 bar
